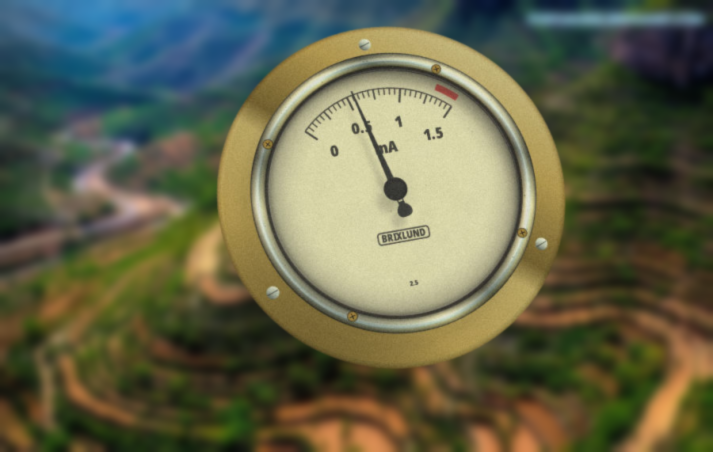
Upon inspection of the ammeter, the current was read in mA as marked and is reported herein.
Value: 0.55 mA
